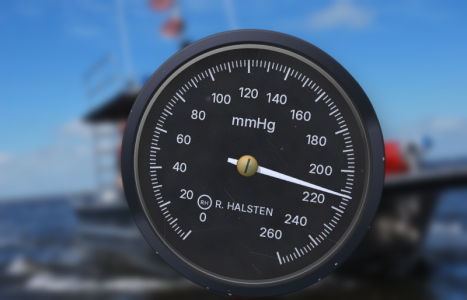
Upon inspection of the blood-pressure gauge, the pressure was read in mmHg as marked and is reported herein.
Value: 212 mmHg
